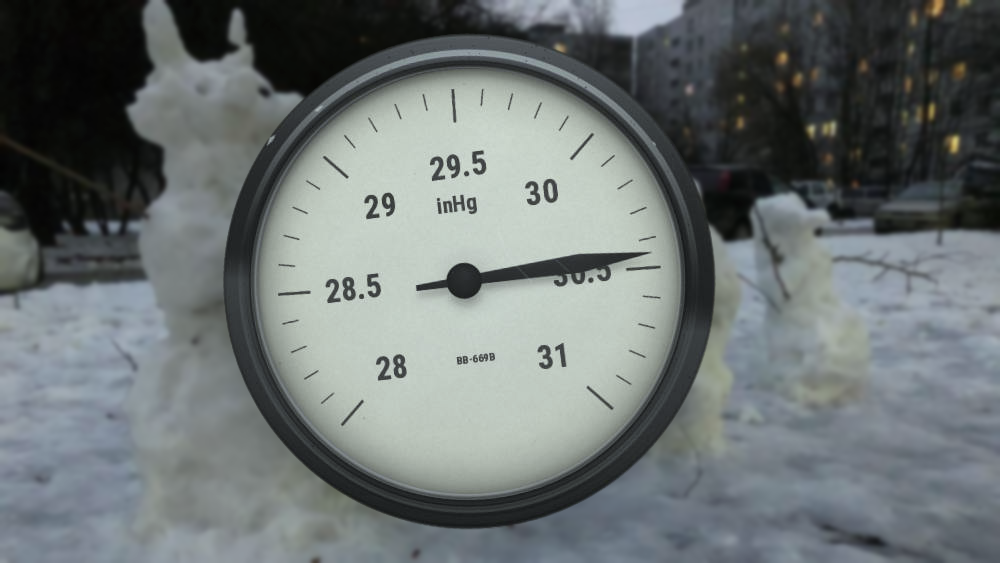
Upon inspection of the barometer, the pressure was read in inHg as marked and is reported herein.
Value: 30.45 inHg
